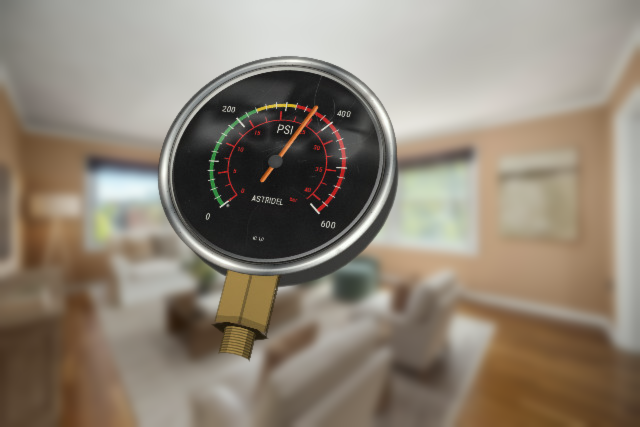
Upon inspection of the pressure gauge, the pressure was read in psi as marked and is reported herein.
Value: 360 psi
